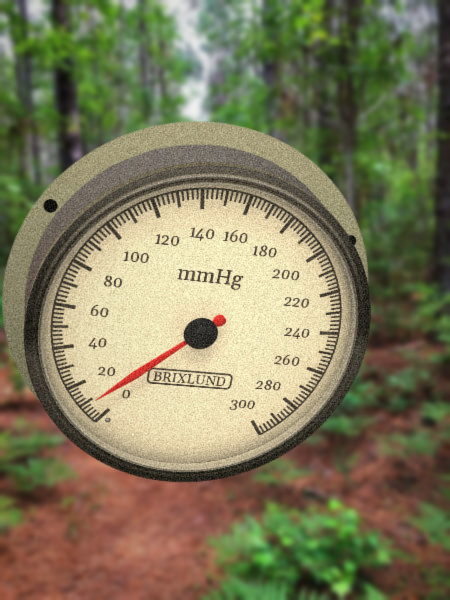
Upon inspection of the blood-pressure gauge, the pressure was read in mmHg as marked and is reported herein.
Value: 10 mmHg
